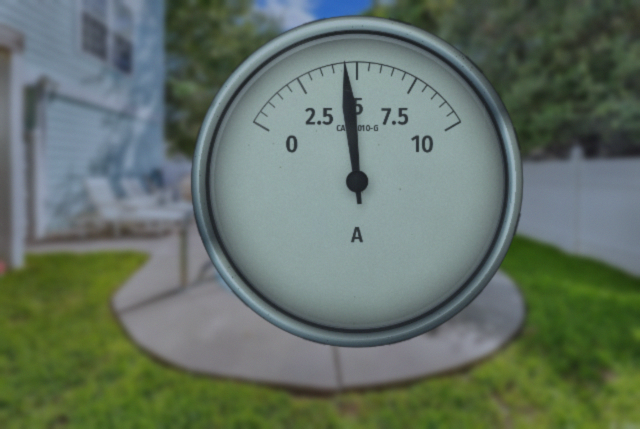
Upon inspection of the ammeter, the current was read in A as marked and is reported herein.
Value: 4.5 A
